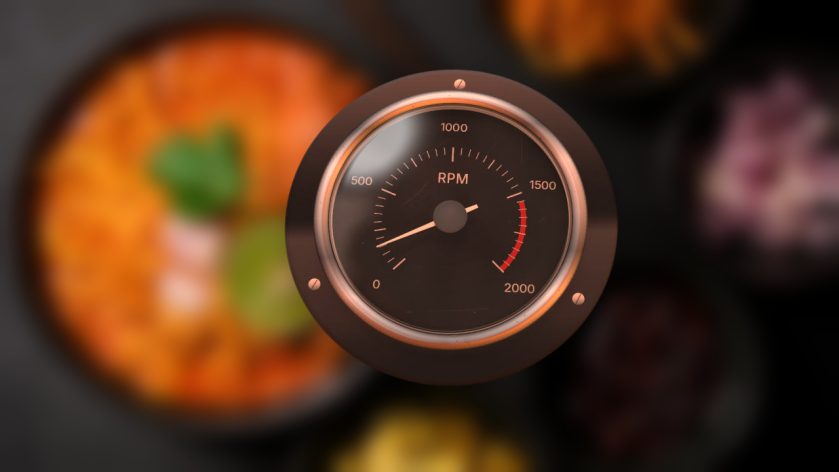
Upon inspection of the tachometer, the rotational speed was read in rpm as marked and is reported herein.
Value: 150 rpm
